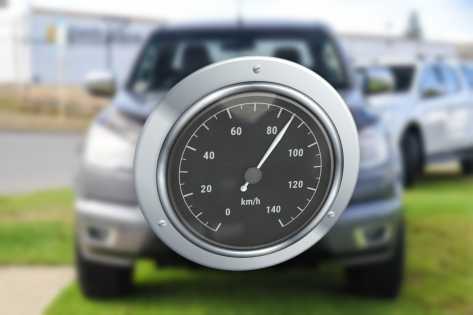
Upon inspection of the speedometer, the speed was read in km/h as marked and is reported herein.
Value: 85 km/h
